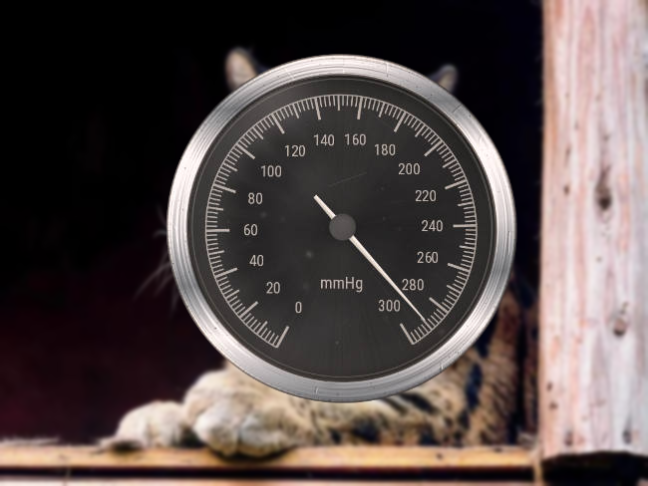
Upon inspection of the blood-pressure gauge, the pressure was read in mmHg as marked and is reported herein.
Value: 290 mmHg
